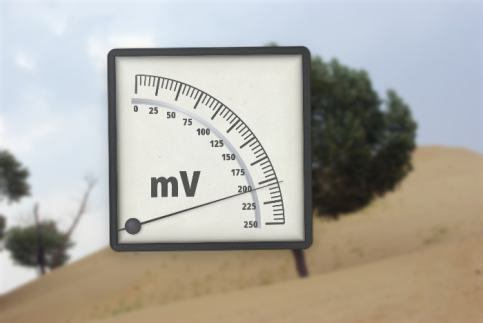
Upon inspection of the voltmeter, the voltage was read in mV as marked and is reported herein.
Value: 205 mV
